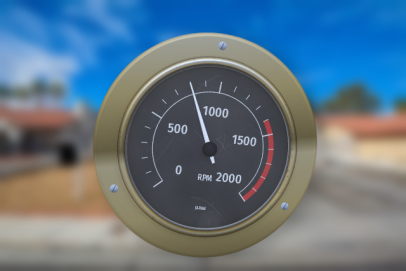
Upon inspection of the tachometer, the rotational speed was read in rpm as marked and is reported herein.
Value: 800 rpm
